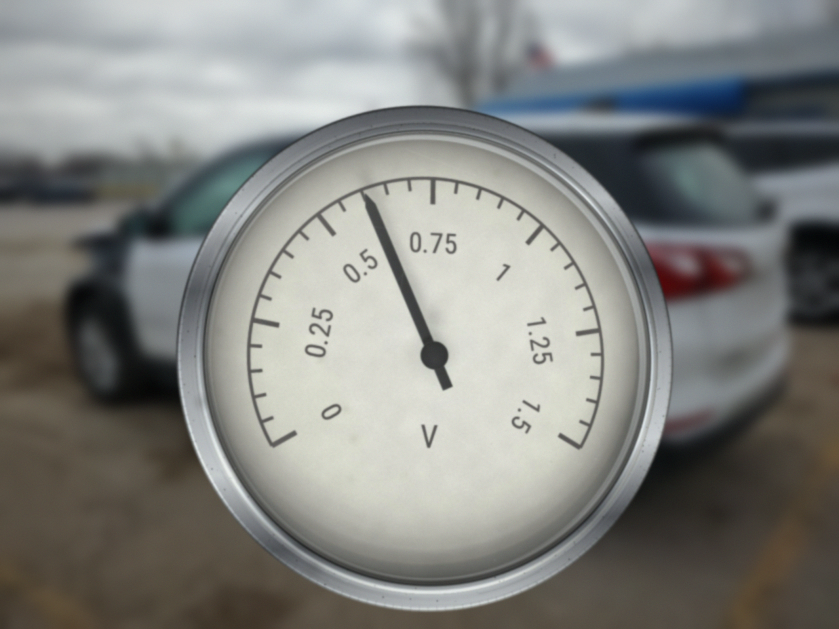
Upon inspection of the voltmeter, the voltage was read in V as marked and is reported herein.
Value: 0.6 V
